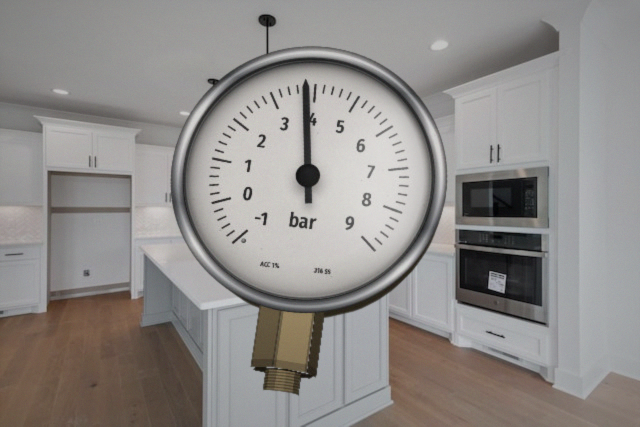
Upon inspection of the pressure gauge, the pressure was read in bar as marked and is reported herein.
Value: 3.8 bar
